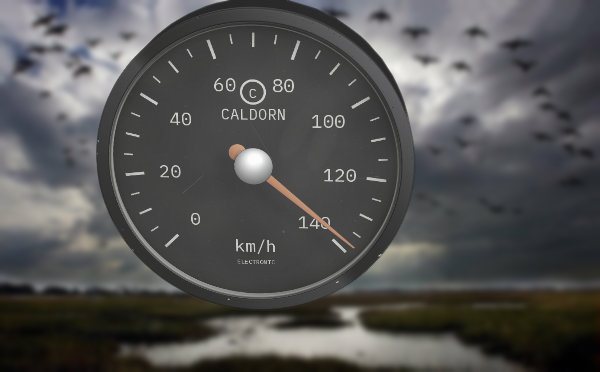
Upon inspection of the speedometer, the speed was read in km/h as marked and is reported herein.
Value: 137.5 km/h
